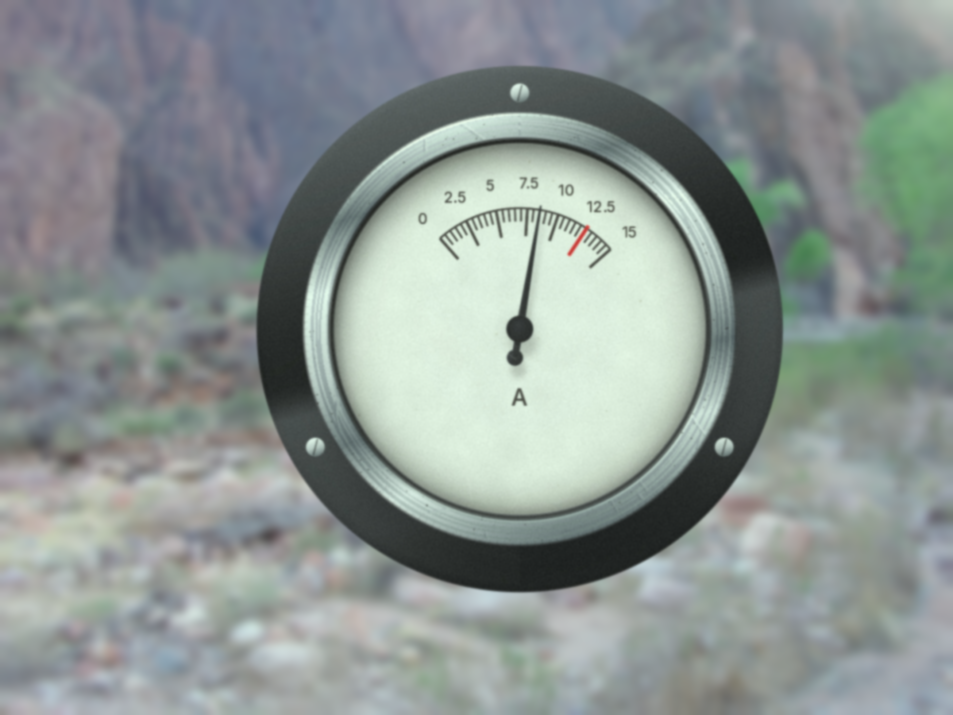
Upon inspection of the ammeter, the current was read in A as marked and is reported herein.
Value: 8.5 A
